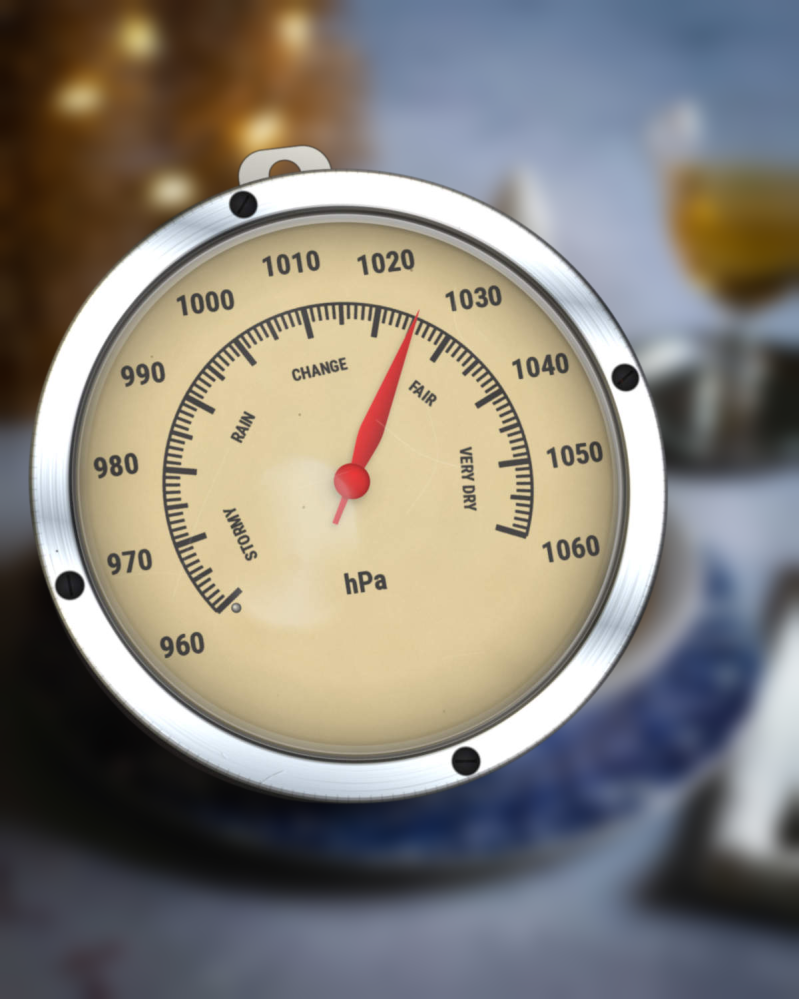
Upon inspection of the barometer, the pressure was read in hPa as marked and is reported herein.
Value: 1025 hPa
